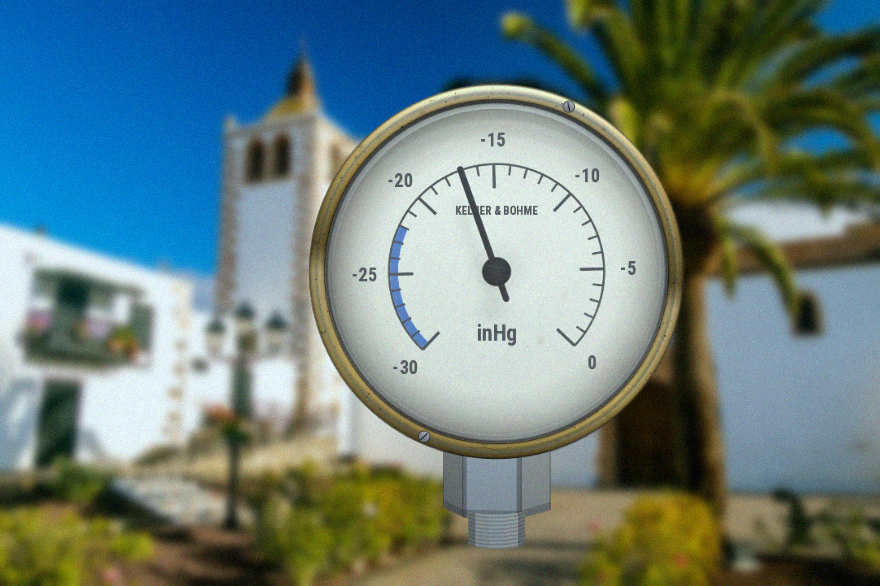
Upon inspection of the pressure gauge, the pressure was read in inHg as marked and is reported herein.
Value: -17 inHg
